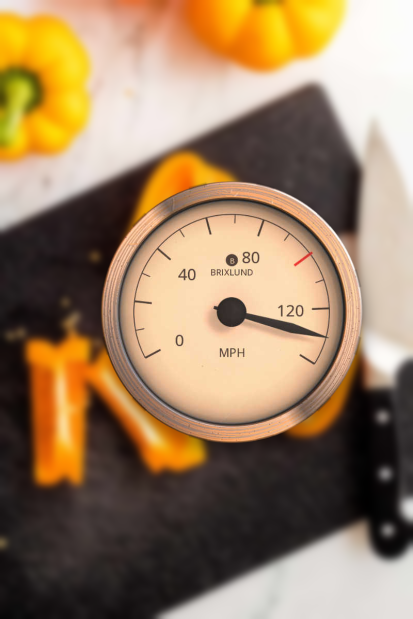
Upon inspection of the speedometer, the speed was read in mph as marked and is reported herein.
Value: 130 mph
